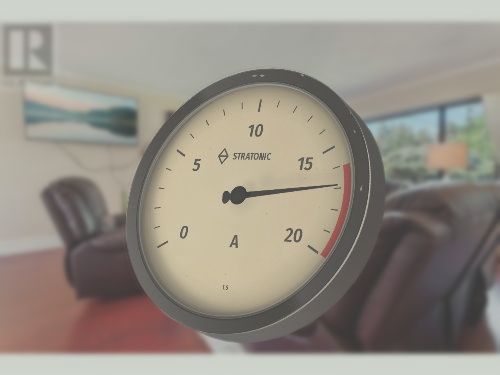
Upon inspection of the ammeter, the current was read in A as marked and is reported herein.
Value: 17 A
